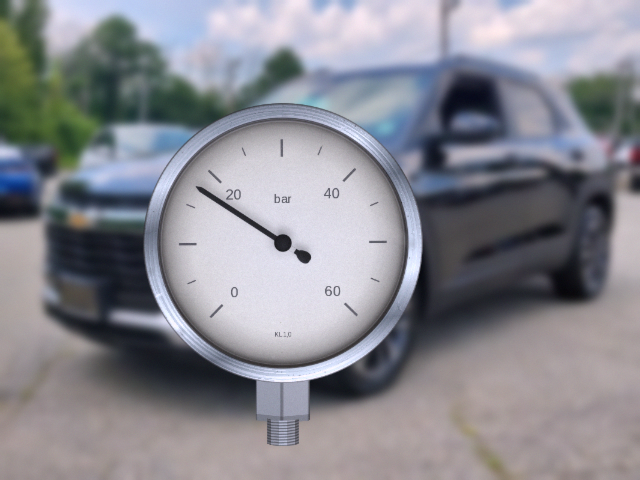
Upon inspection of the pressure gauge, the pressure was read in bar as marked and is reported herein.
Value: 17.5 bar
